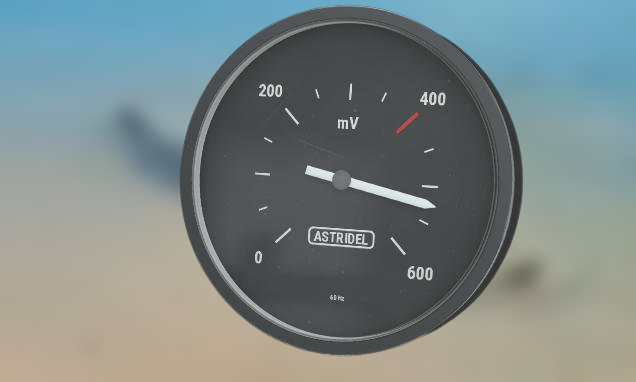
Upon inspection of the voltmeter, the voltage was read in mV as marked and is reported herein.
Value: 525 mV
